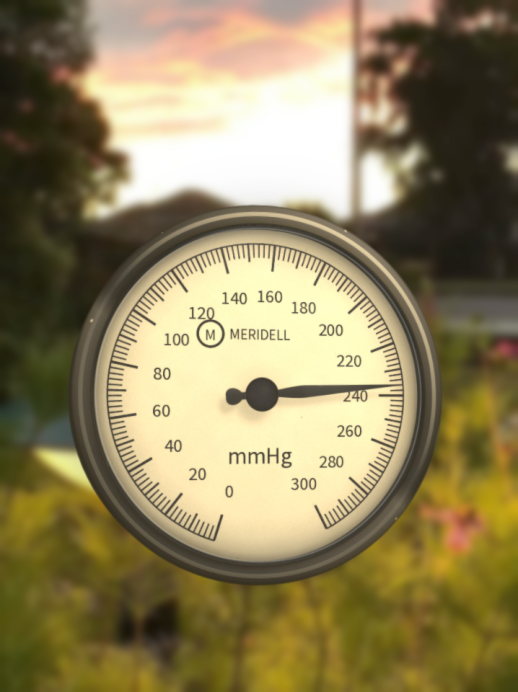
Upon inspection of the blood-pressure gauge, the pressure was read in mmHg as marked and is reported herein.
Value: 236 mmHg
